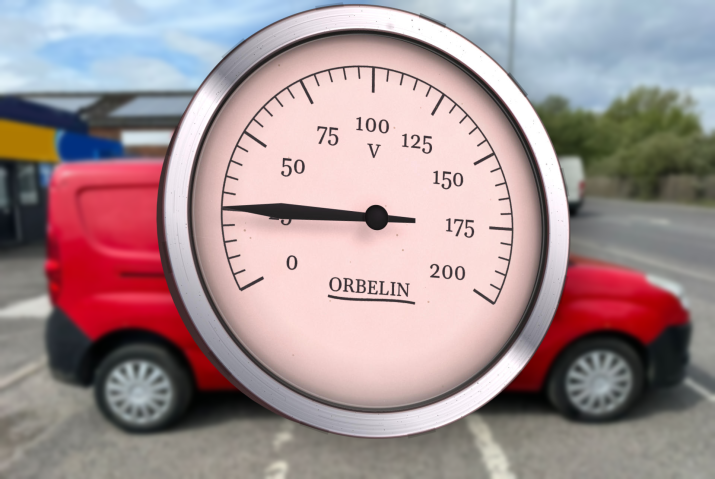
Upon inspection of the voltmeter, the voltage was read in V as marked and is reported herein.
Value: 25 V
